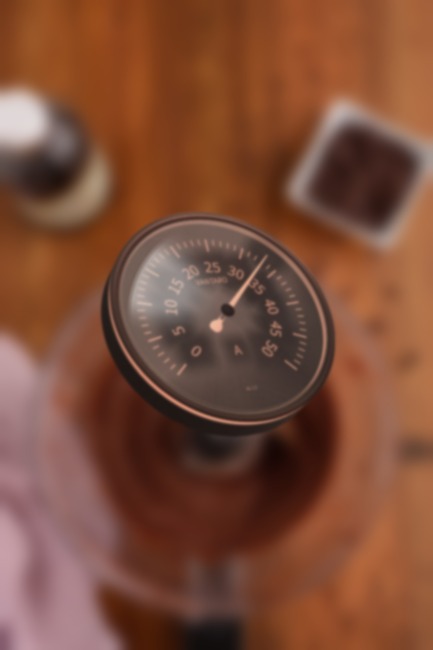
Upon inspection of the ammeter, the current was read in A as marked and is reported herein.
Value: 33 A
